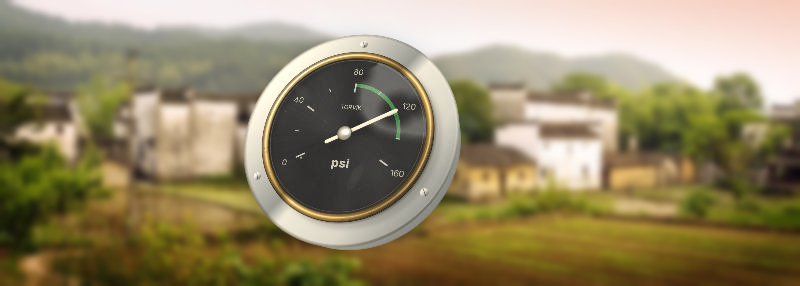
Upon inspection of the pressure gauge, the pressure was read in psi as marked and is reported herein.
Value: 120 psi
